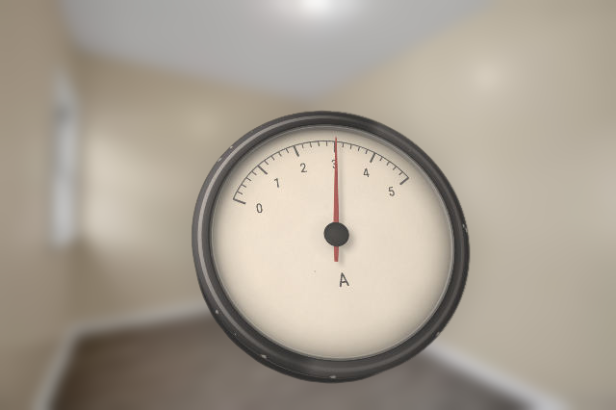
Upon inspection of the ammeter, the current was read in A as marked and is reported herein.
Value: 3 A
